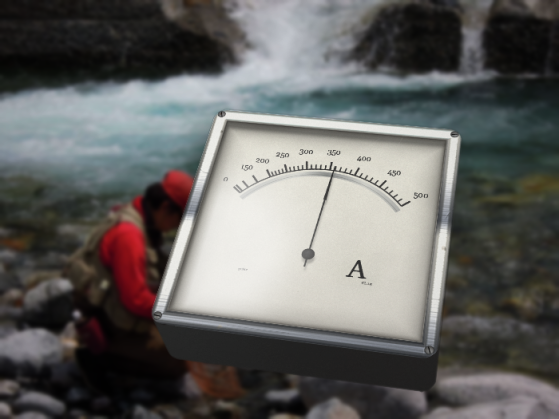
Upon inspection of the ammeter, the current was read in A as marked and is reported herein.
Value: 360 A
